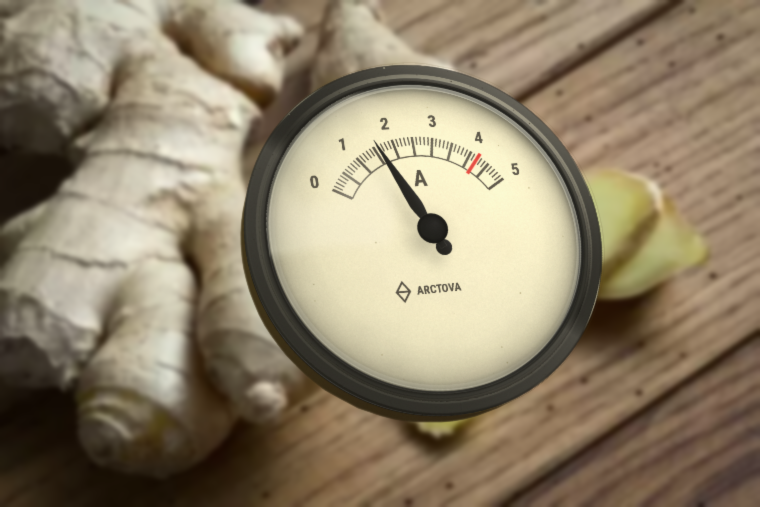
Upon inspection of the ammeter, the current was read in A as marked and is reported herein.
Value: 1.5 A
